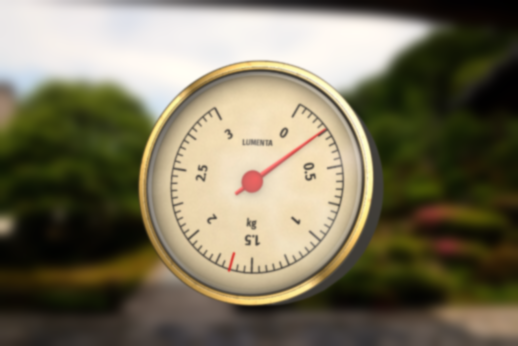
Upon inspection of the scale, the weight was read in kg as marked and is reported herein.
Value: 0.25 kg
